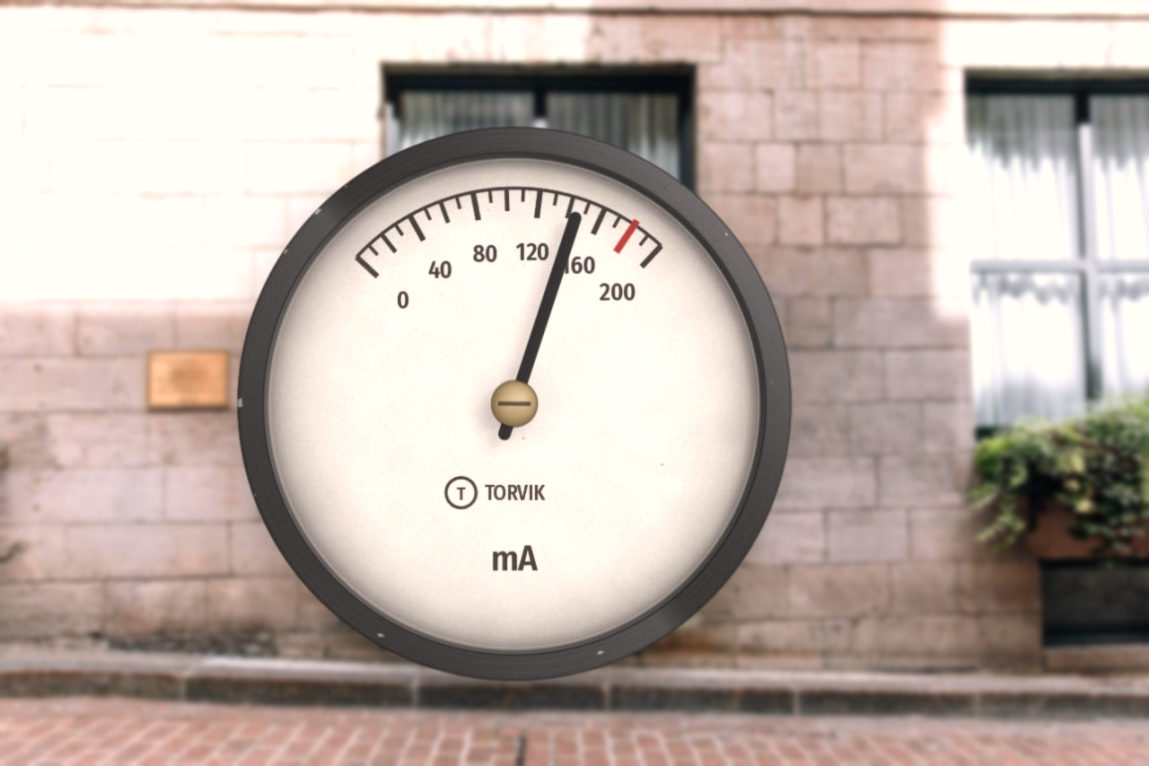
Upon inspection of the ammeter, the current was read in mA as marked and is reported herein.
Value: 145 mA
